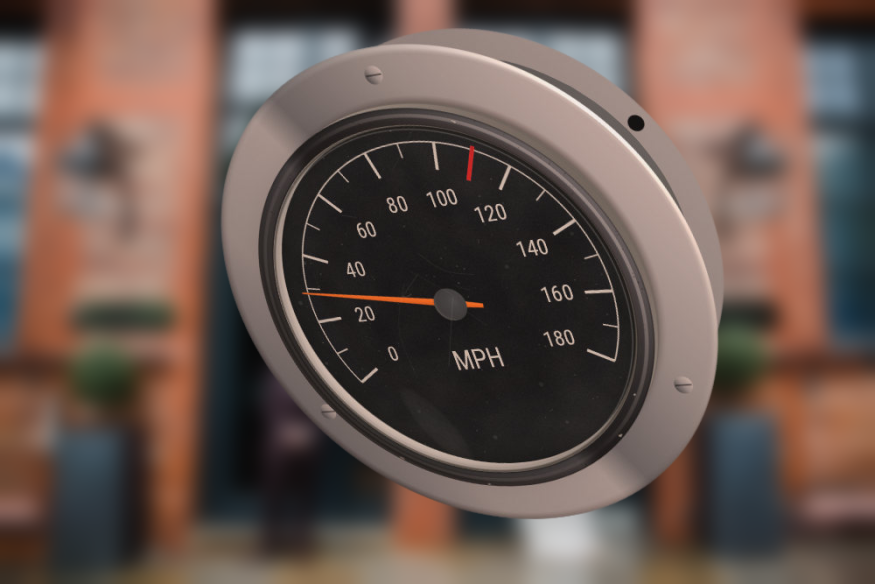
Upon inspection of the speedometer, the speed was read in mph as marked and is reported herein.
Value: 30 mph
